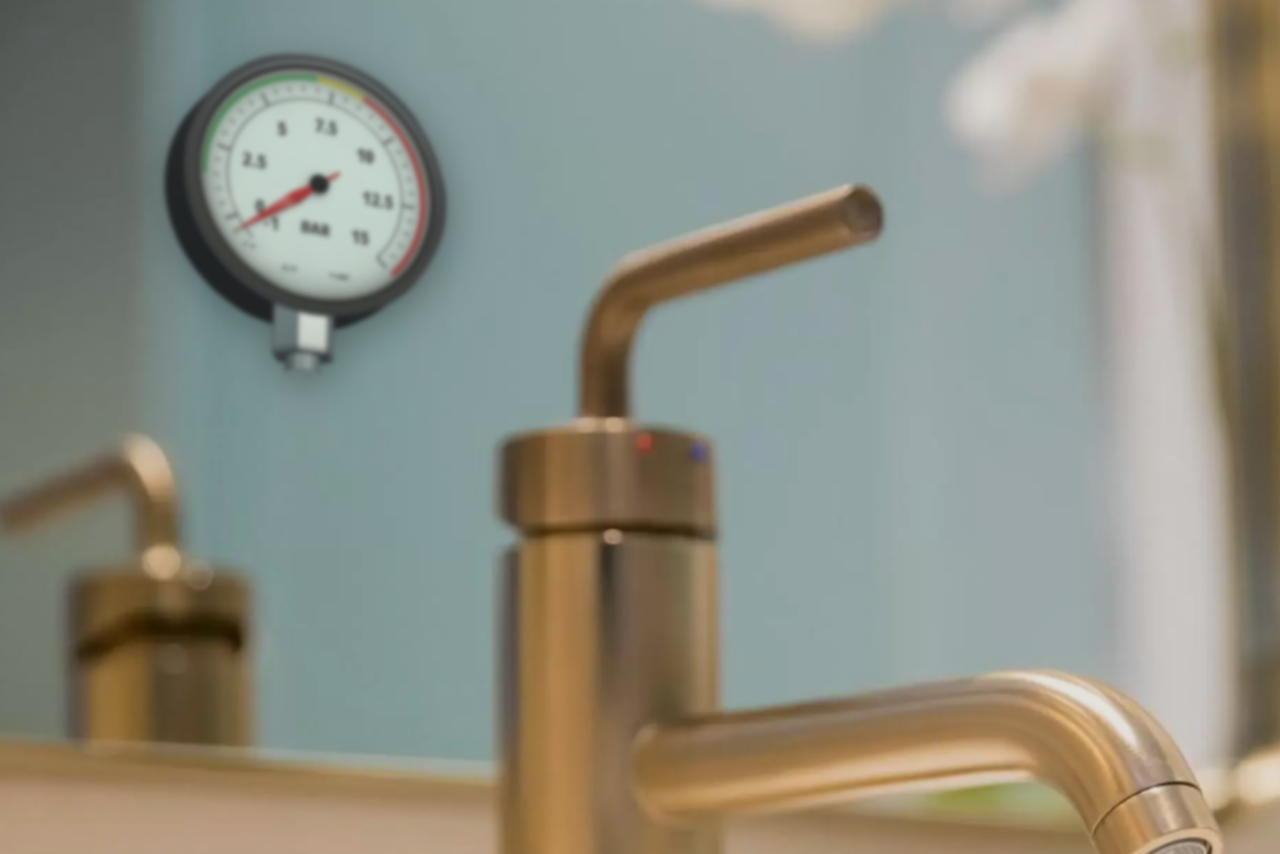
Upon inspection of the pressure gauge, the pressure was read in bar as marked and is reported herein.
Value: -0.5 bar
